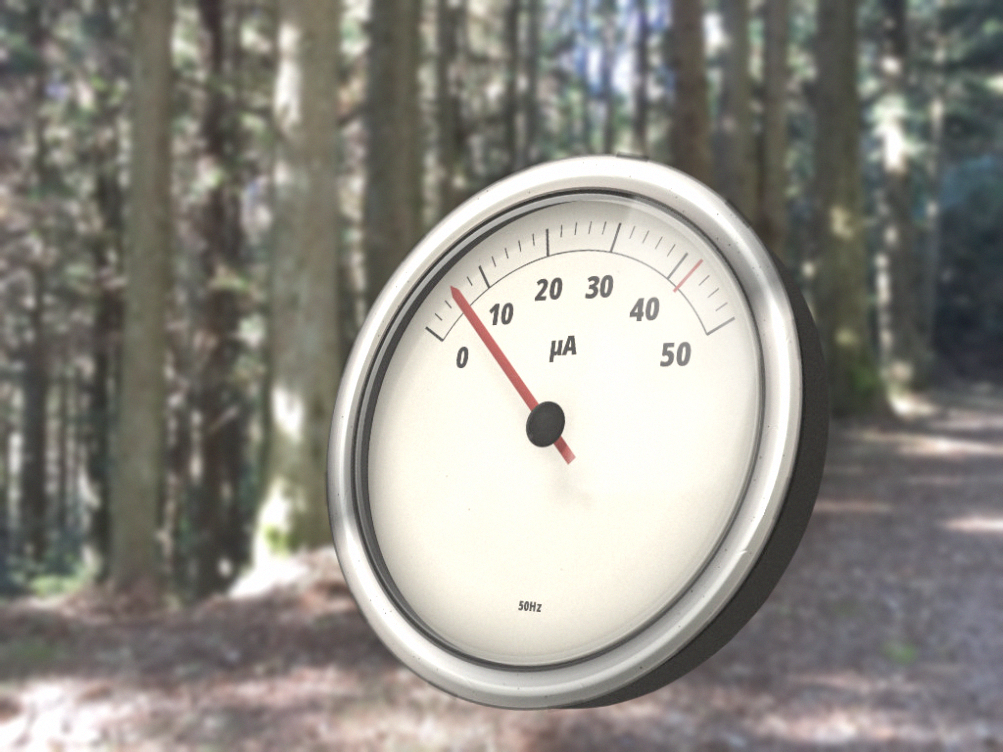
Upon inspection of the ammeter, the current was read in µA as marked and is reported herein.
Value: 6 µA
